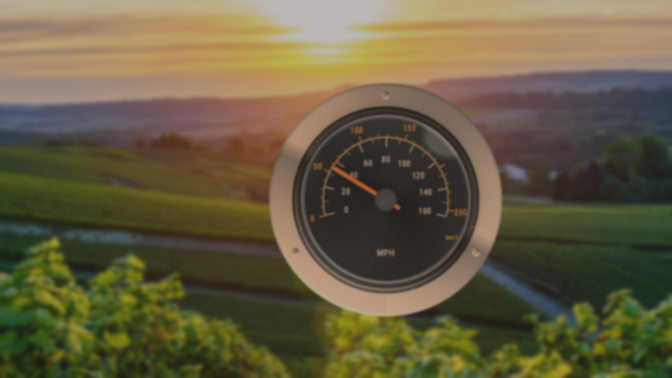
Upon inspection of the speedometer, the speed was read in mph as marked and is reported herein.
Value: 35 mph
